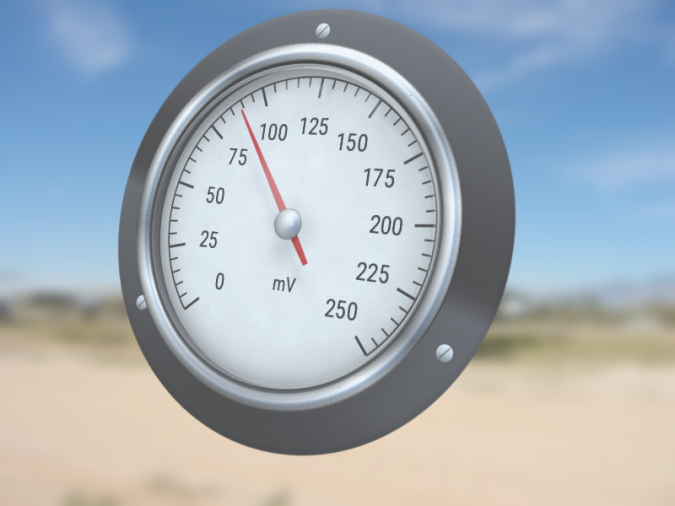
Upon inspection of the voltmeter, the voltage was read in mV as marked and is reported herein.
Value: 90 mV
